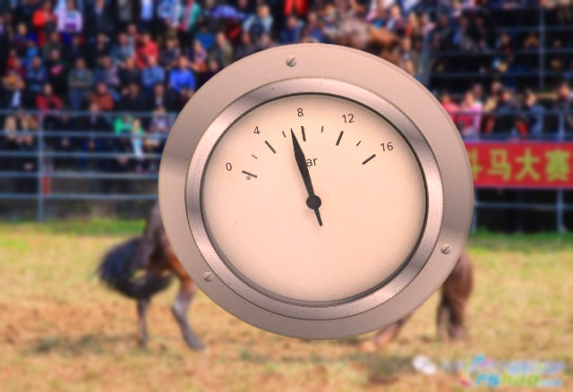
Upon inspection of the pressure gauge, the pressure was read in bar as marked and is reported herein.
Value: 7 bar
